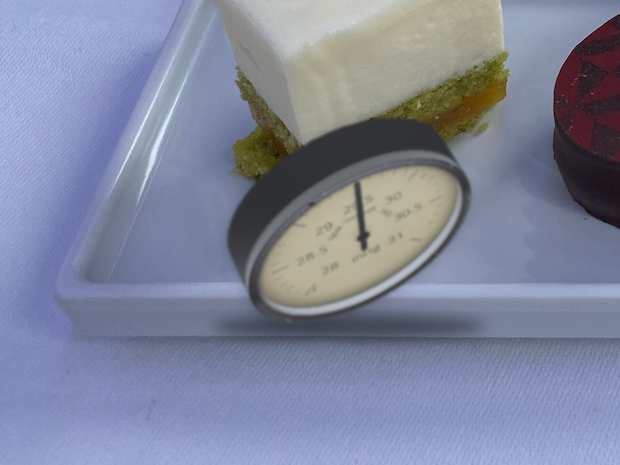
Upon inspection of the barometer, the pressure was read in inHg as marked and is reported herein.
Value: 29.5 inHg
